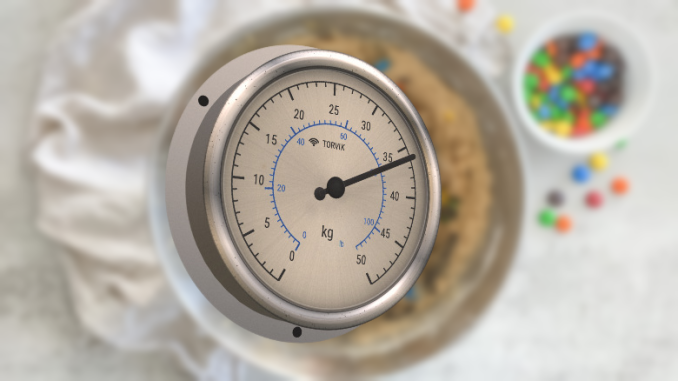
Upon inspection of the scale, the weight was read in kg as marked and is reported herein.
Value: 36 kg
